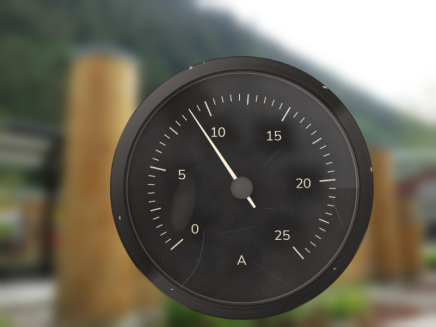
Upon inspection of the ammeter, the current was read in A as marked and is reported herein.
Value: 9 A
